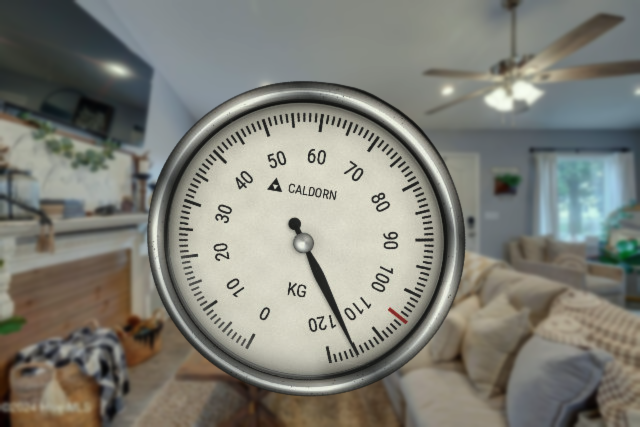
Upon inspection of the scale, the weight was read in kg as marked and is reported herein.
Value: 115 kg
